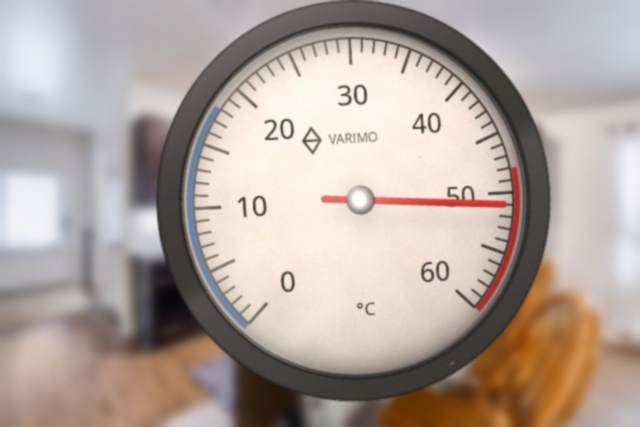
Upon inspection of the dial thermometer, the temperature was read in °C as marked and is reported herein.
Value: 51 °C
